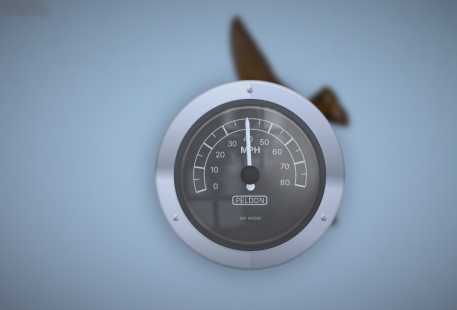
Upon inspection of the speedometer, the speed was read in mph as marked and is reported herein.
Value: 40 mph
